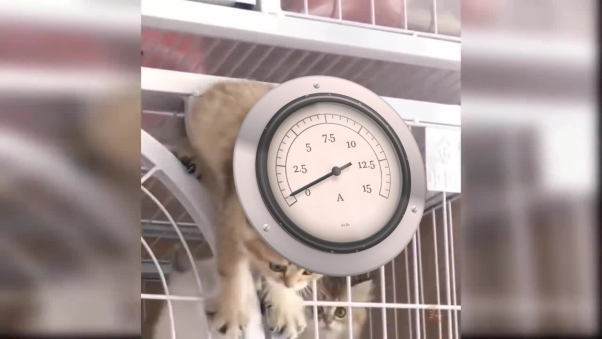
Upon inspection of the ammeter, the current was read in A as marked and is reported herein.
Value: 0.5 A
